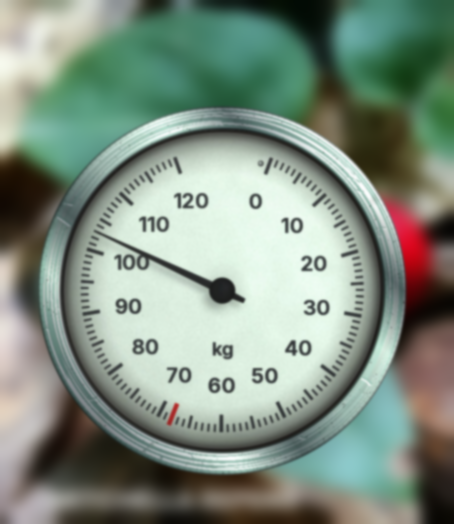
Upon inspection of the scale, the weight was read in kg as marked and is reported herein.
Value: 103 kg
